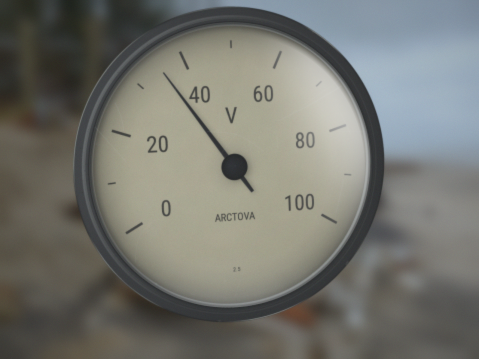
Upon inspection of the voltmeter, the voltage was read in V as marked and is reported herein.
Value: 35 V
